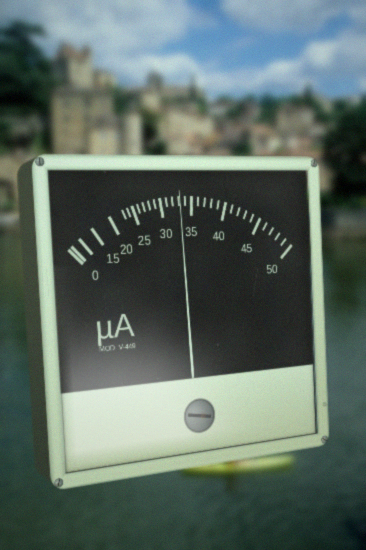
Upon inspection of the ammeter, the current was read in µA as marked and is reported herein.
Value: 33 µA
